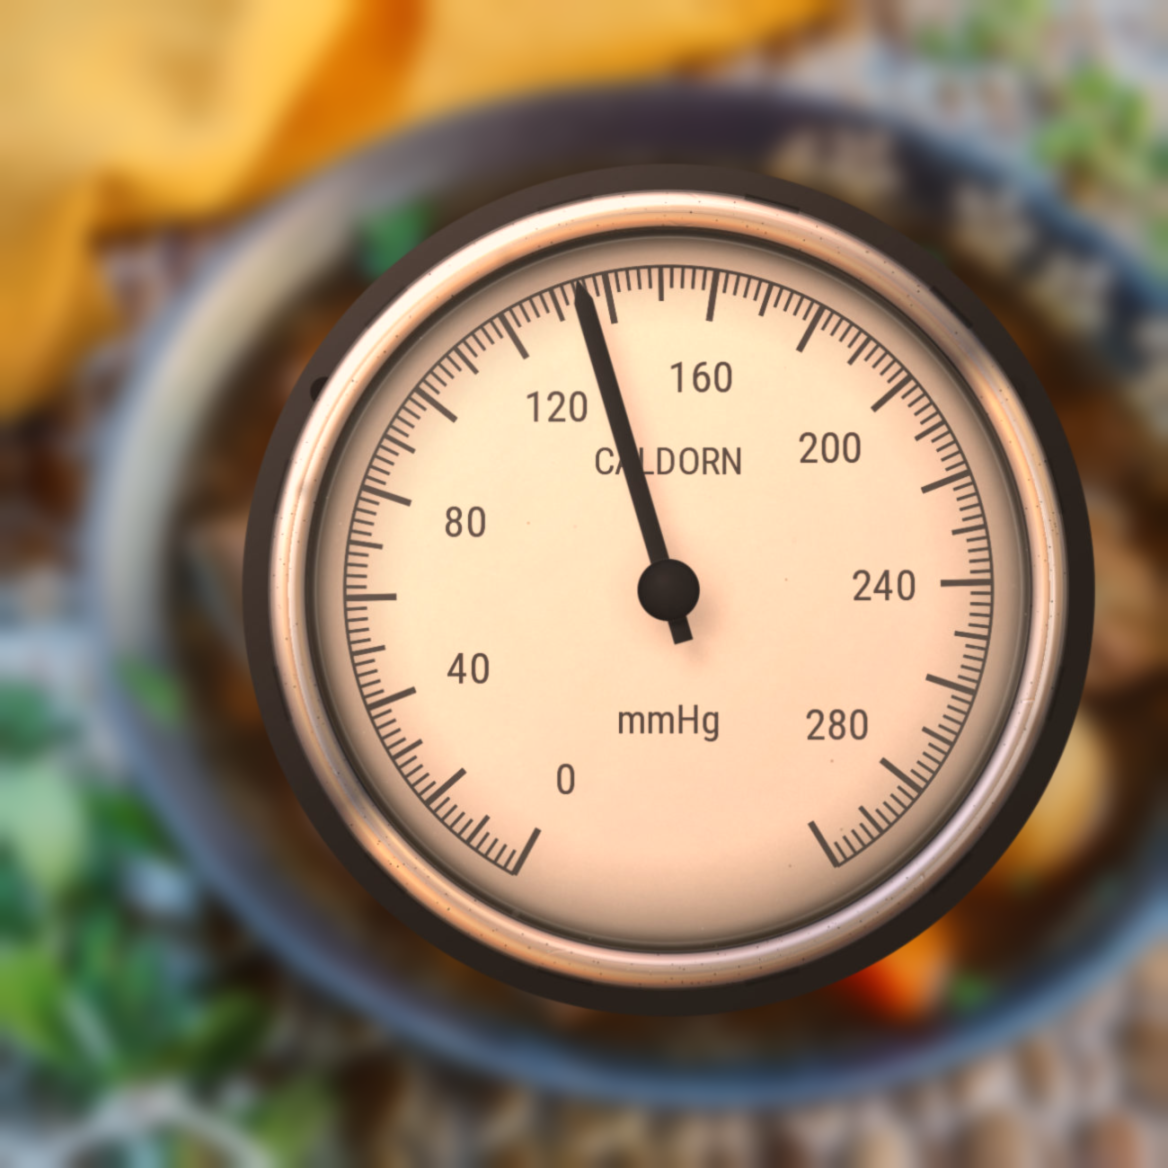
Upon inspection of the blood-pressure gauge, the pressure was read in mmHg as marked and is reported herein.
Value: 135 mmHg
